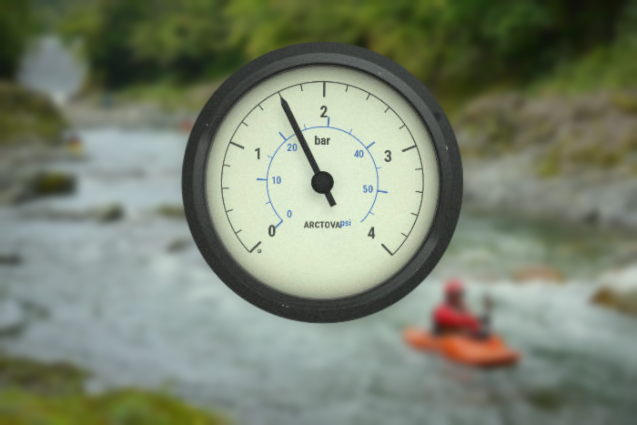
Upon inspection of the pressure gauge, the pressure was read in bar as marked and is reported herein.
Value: 1.6 bar
